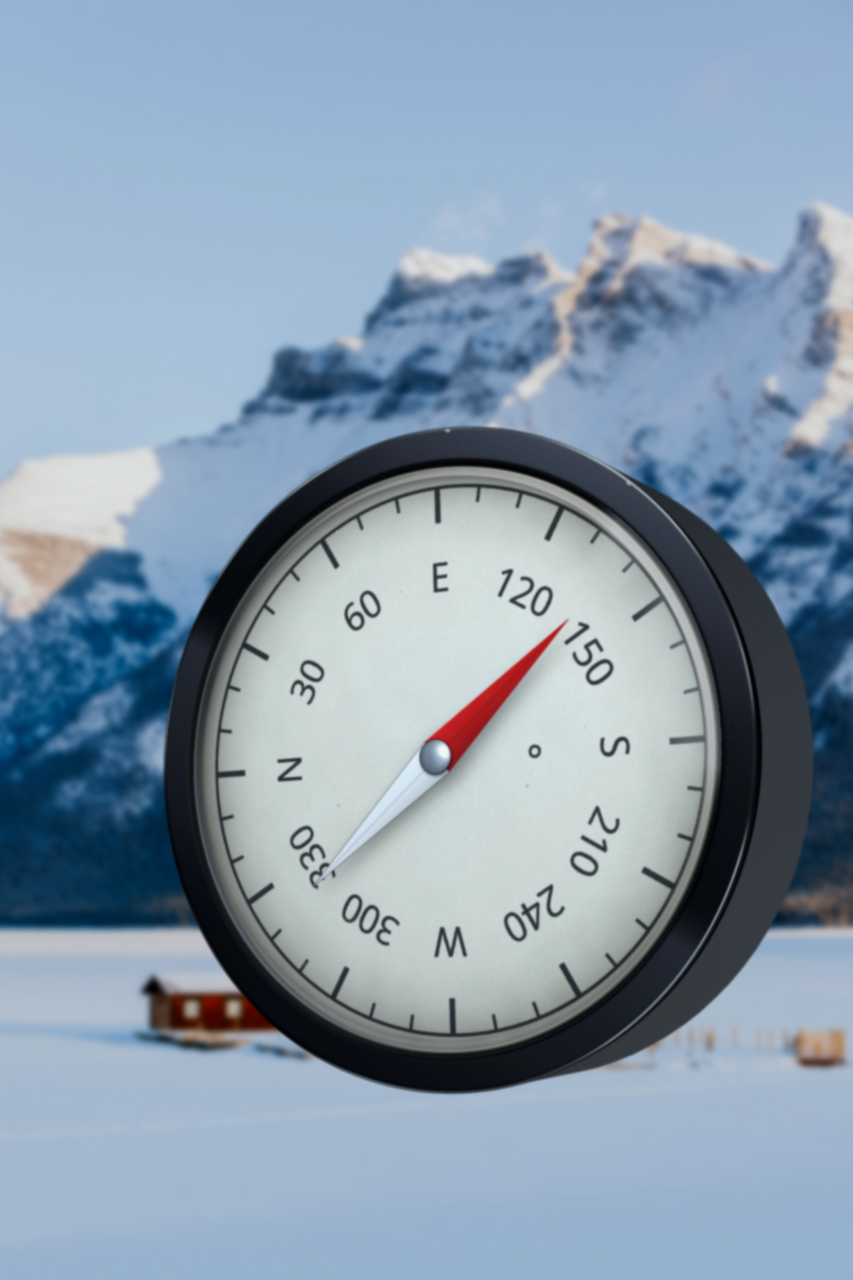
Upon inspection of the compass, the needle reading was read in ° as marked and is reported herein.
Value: 140 °
